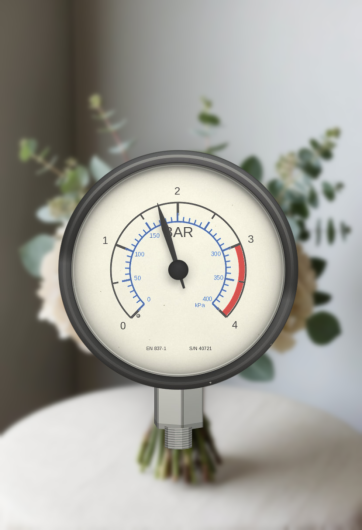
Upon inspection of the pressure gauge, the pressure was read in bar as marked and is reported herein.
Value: 1.75 bar
